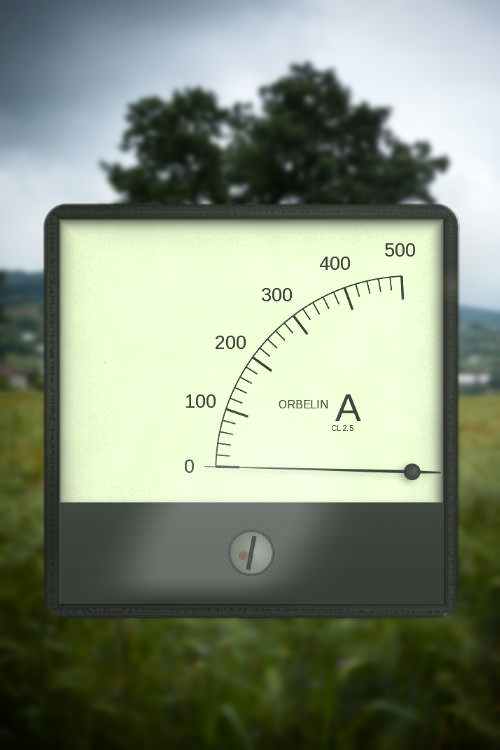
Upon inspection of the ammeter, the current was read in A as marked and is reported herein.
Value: 0 A
